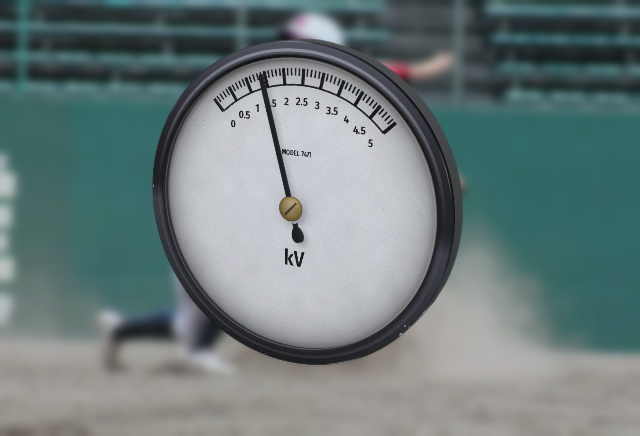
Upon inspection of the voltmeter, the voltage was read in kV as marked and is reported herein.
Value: 1.5 kV
